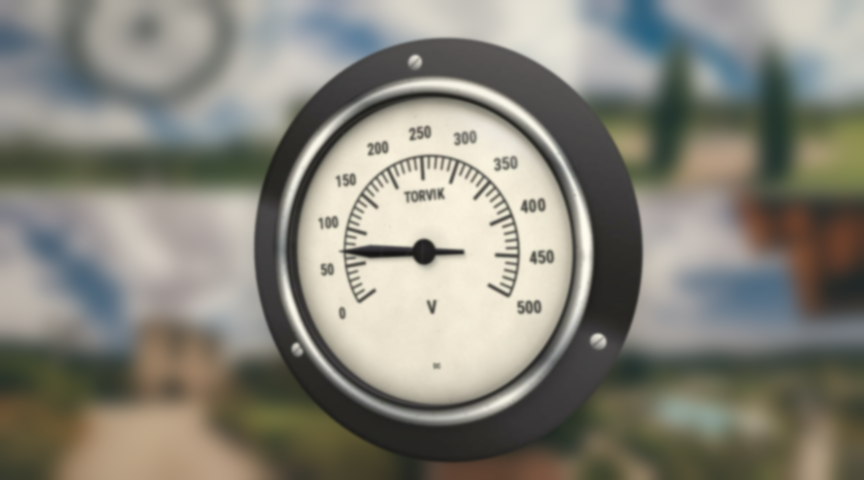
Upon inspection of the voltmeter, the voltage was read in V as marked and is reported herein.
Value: 70 V
